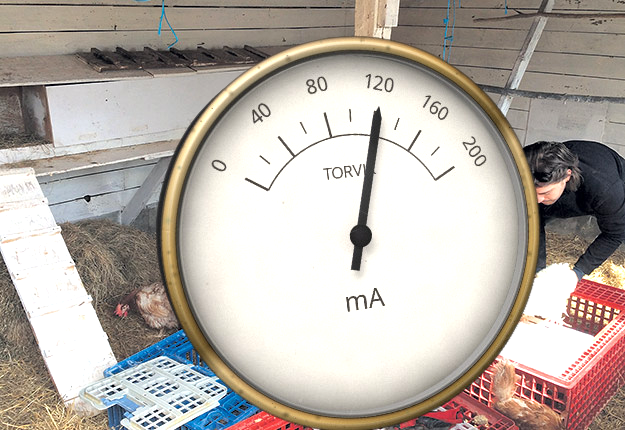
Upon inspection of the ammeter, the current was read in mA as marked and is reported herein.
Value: 120 mA
